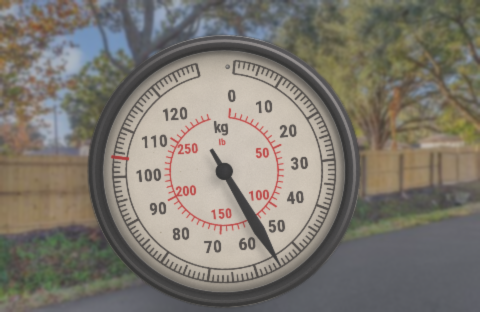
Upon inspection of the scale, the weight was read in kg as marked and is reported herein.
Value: 55 kg
